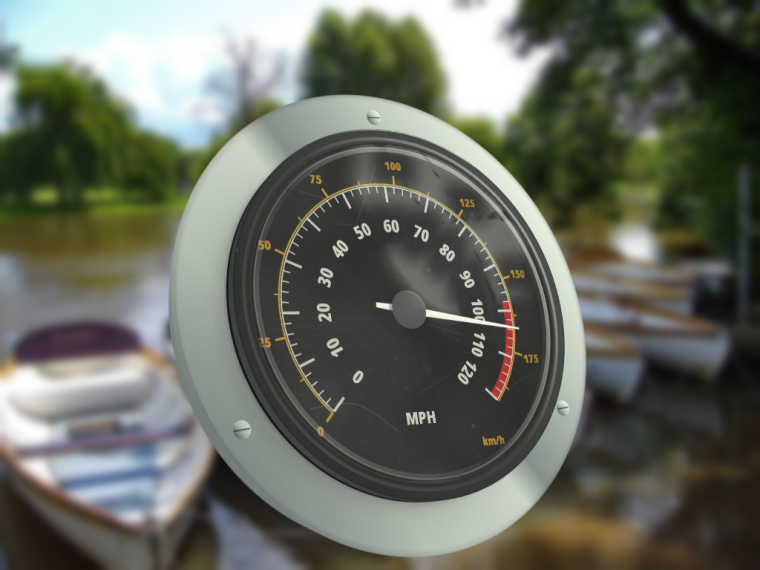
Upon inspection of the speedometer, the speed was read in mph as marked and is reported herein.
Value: 104 mph
